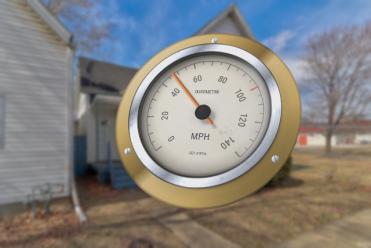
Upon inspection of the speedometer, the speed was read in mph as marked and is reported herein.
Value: 47.5 mph
